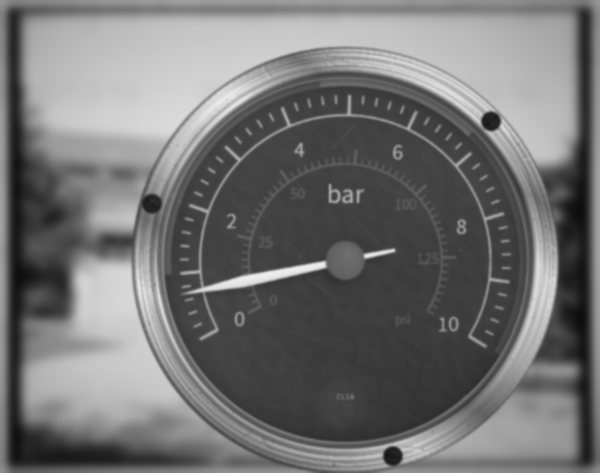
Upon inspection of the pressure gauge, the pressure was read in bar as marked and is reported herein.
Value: 0.7 bar
